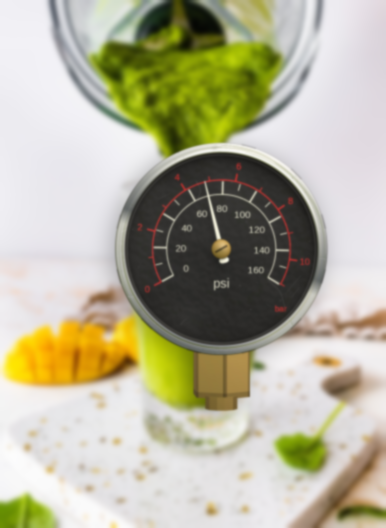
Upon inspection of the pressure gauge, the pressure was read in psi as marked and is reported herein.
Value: 70 psi
